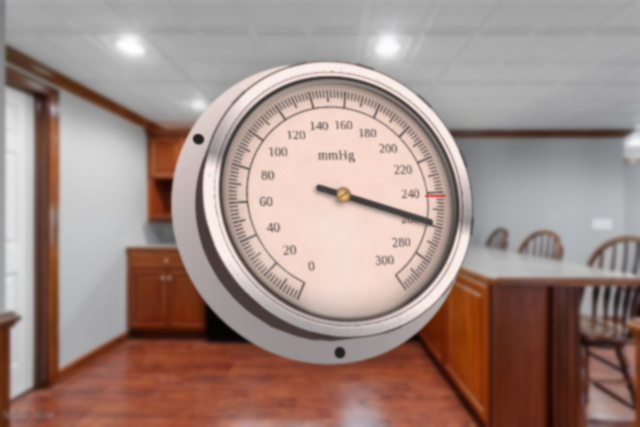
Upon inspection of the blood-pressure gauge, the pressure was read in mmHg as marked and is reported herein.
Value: 260 mmHg
